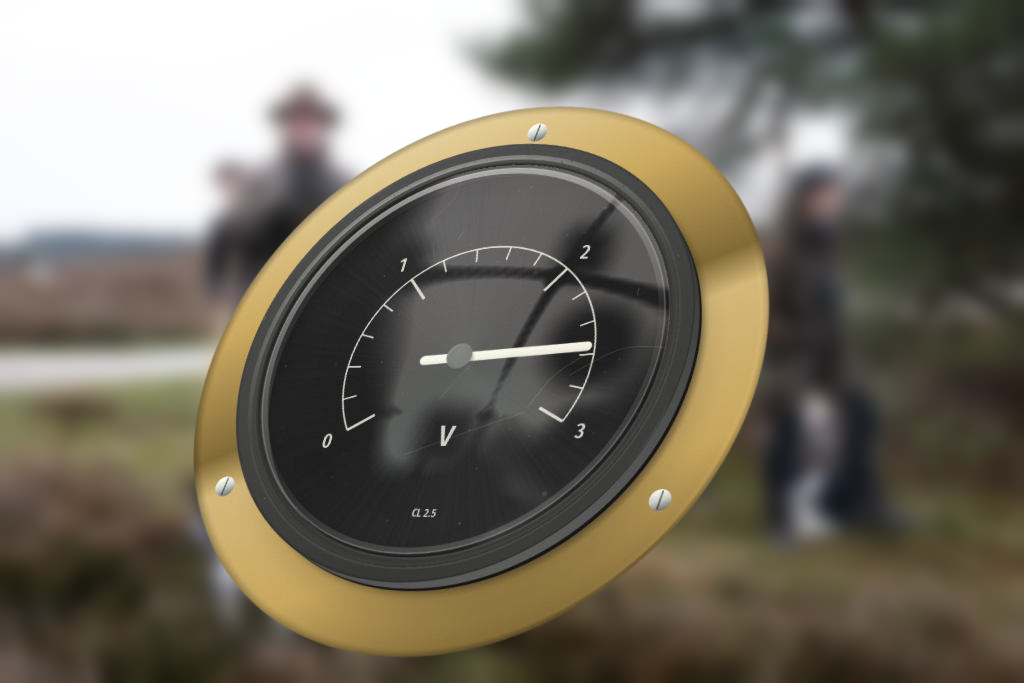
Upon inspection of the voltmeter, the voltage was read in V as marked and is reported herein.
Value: 2.6 V
